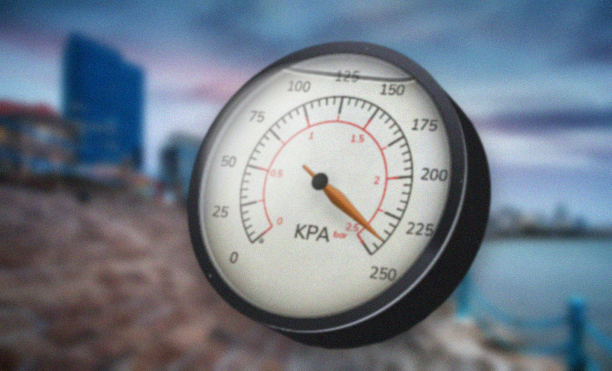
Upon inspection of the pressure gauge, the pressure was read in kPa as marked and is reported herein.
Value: 240 kPa
